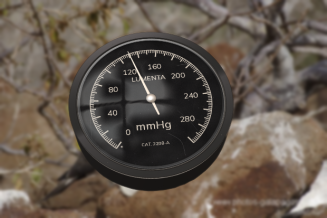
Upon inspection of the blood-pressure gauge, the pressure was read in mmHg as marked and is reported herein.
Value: 130 mmHg
